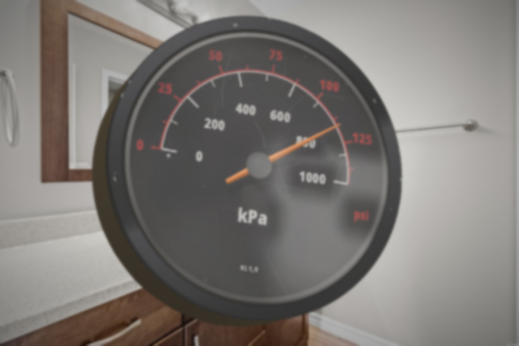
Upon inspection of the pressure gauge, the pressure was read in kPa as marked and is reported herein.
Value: 800 kPa
